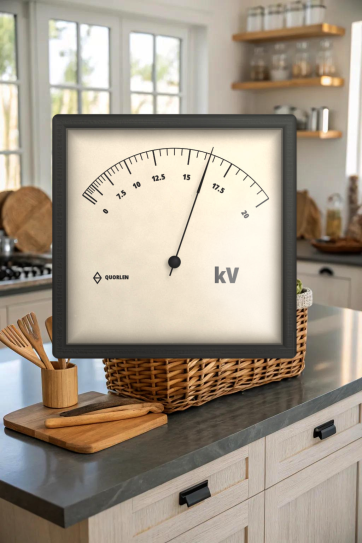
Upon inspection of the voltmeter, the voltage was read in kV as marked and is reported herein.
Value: 16.25 kV
